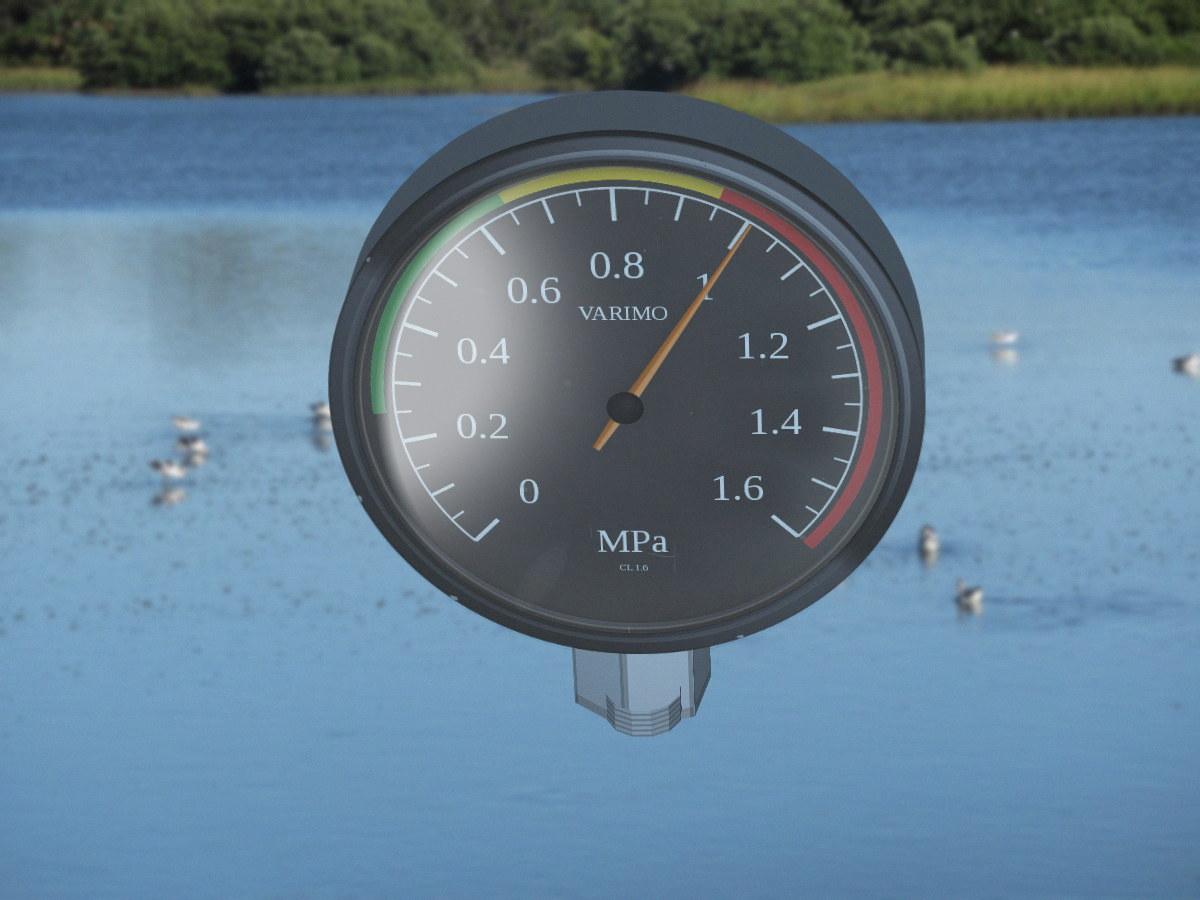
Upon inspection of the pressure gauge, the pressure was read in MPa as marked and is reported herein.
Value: 1 MPa
